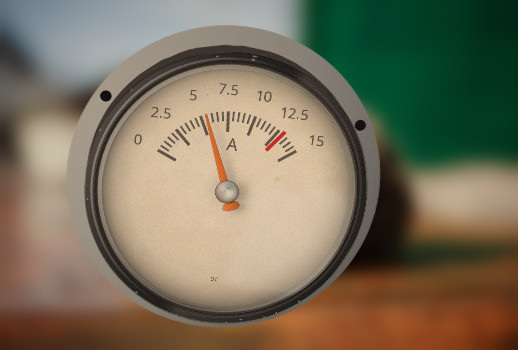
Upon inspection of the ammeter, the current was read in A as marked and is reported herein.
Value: 5.5 A
